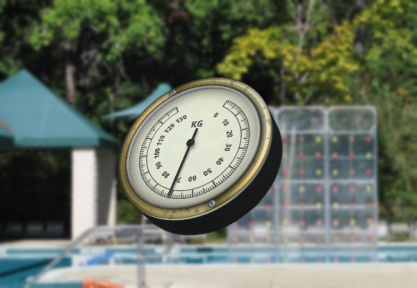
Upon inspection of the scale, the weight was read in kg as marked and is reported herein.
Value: 70 kg
